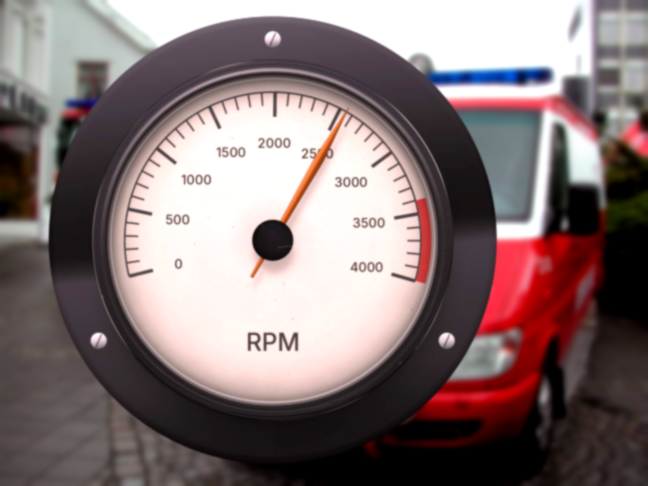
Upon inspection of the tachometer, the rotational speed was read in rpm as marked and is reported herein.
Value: 2550 rpm
